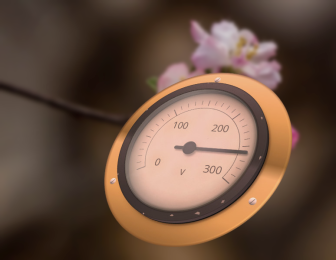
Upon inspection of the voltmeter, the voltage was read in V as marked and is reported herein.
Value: 260 V
